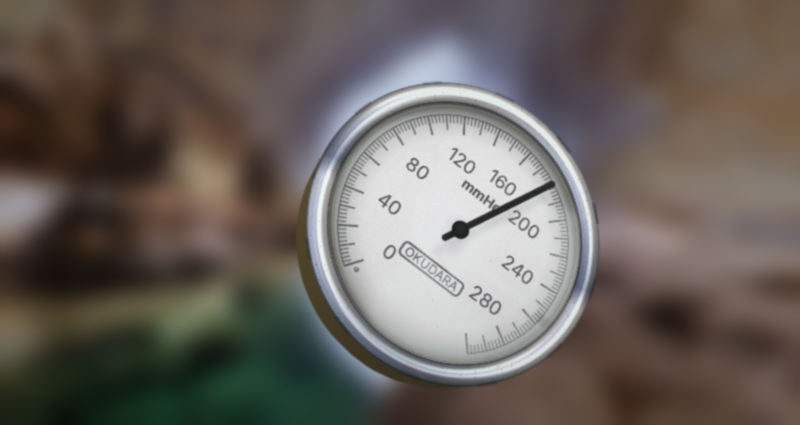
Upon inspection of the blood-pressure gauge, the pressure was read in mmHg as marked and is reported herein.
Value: 180 mmHg
